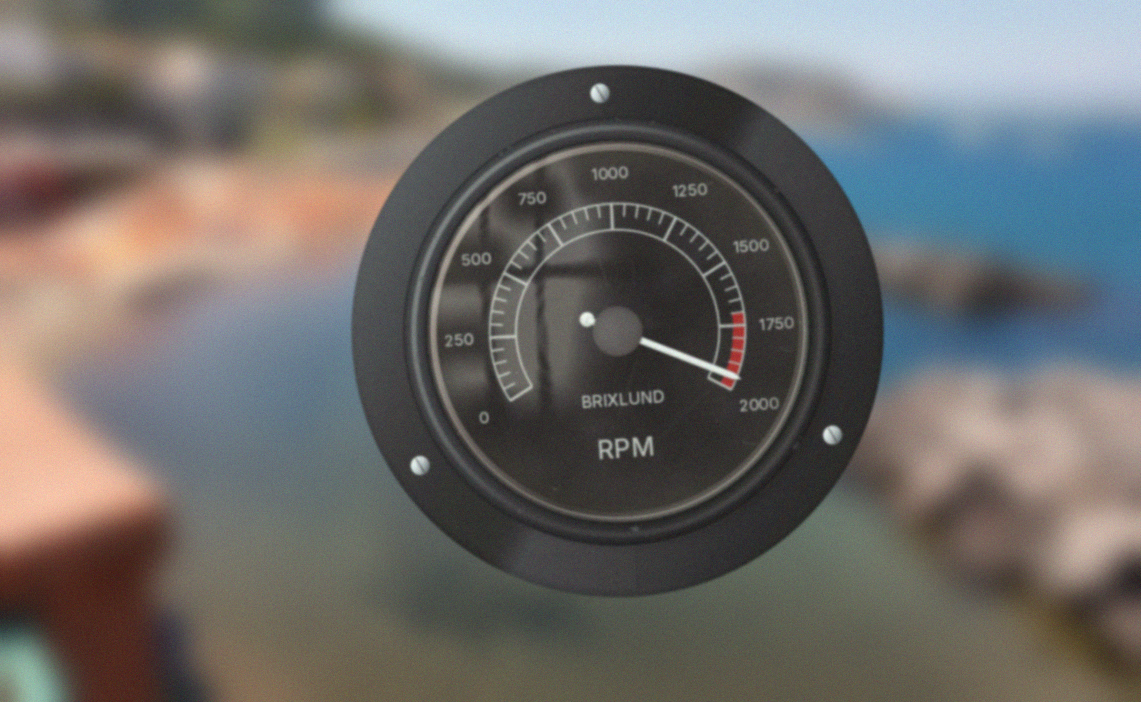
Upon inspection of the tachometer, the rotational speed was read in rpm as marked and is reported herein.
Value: 1950 rpm
